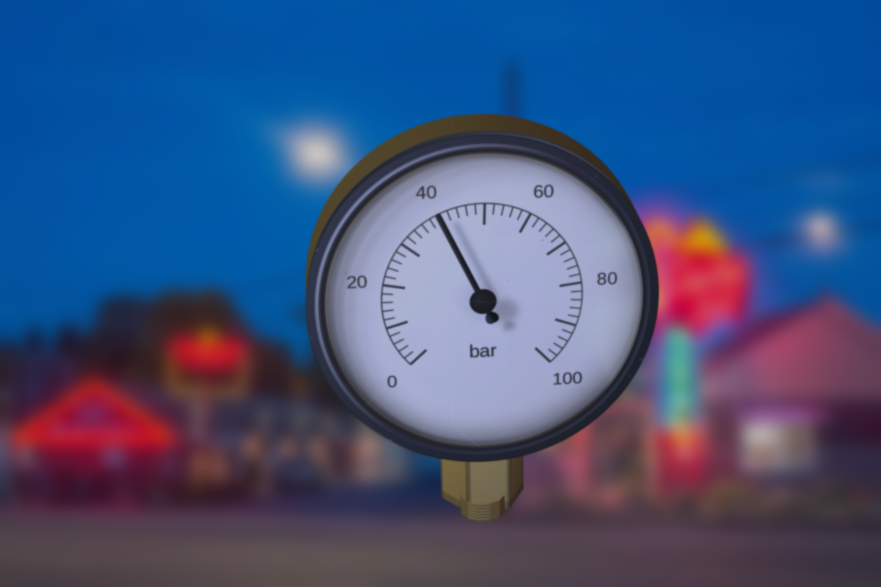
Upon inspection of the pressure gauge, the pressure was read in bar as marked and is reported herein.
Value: 40 bar
